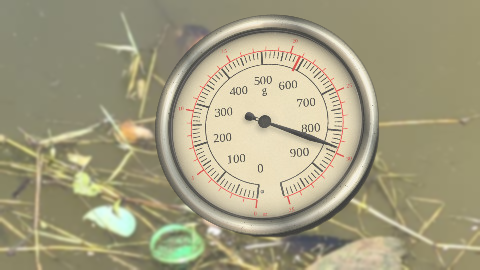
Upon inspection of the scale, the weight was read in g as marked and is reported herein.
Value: 840 g
